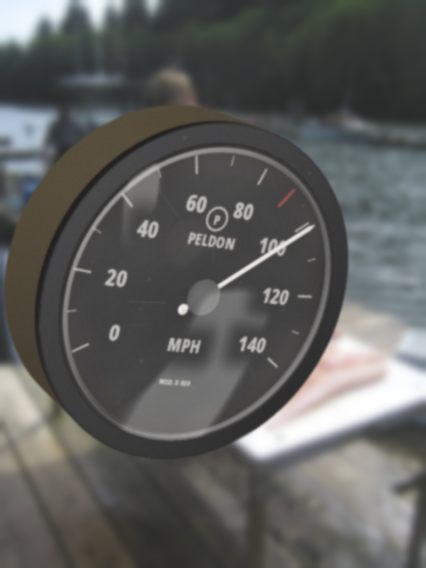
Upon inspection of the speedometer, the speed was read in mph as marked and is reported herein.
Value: 100 mph
